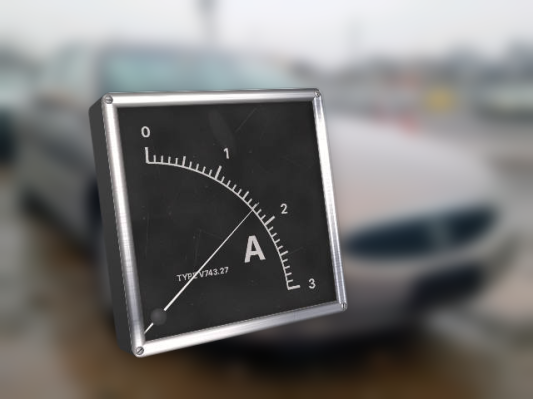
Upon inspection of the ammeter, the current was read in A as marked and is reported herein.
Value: 1.7 A
